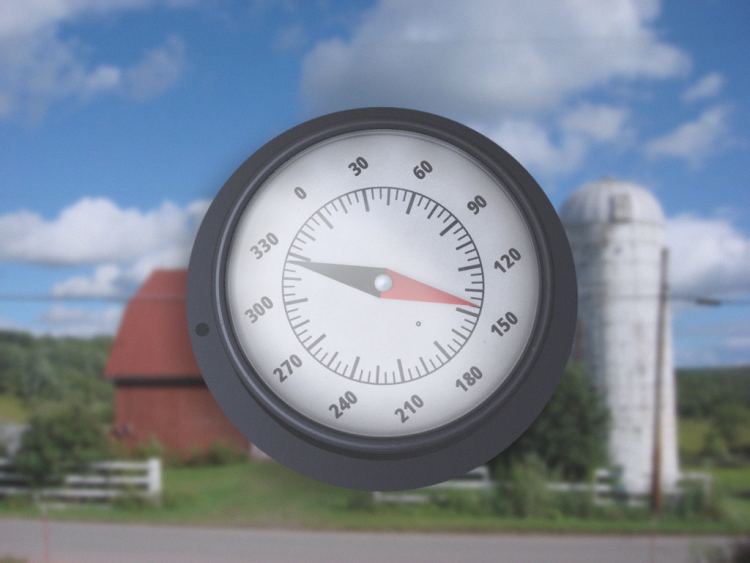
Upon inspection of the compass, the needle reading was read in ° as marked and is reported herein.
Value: 145 °
